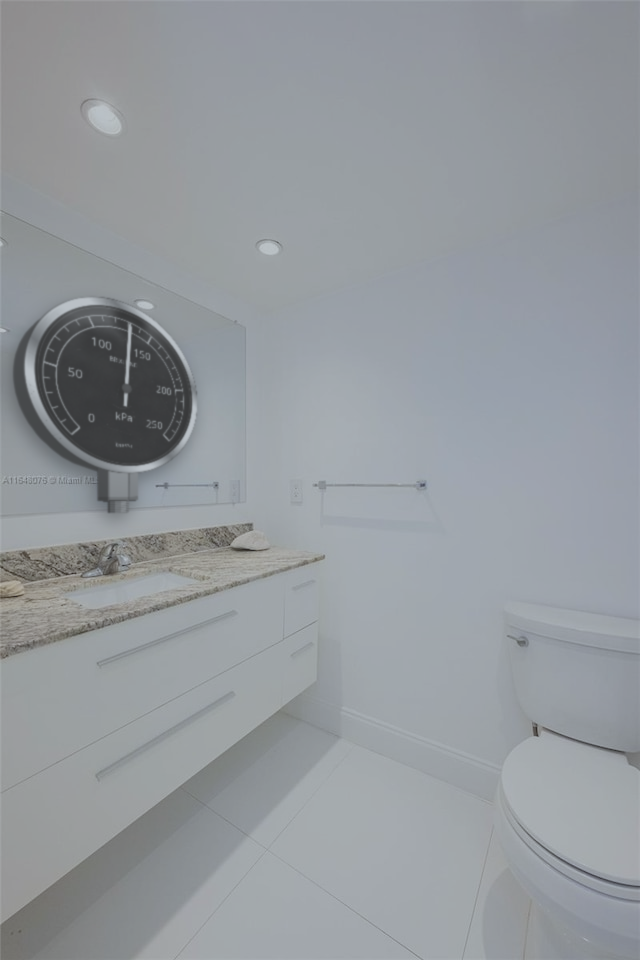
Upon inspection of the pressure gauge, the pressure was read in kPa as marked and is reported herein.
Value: 130 kPa
